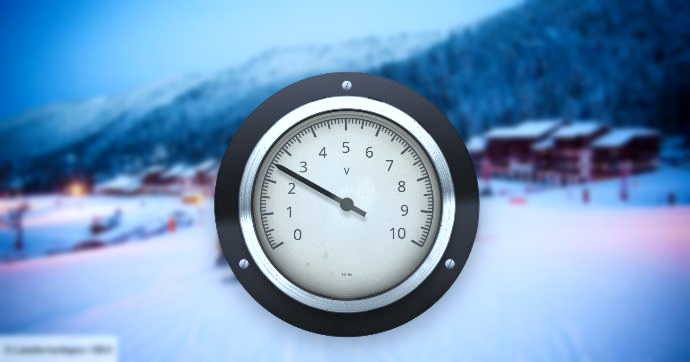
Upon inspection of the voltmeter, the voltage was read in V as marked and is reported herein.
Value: 2.5 V
